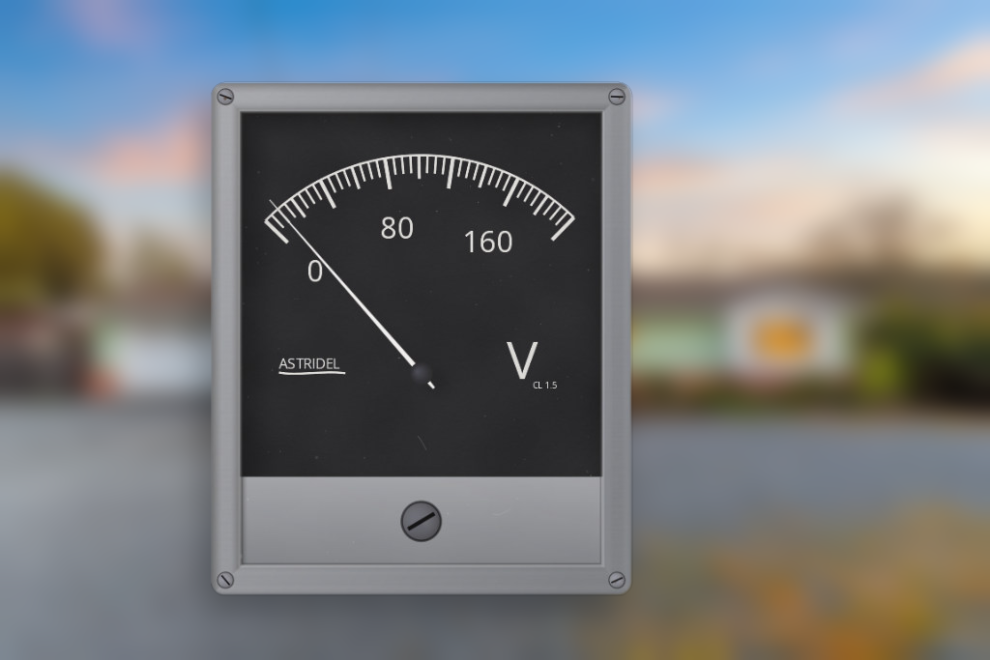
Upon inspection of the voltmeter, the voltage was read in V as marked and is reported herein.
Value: 10 V
